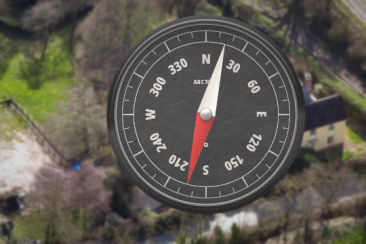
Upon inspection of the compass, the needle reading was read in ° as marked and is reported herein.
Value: 195 °
